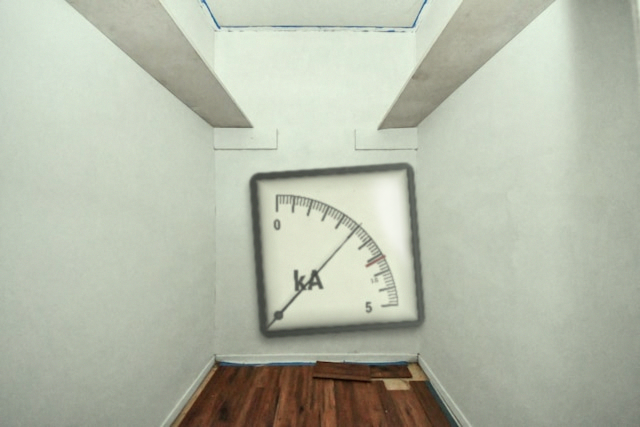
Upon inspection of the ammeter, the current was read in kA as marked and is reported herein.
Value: 2.5 kA
